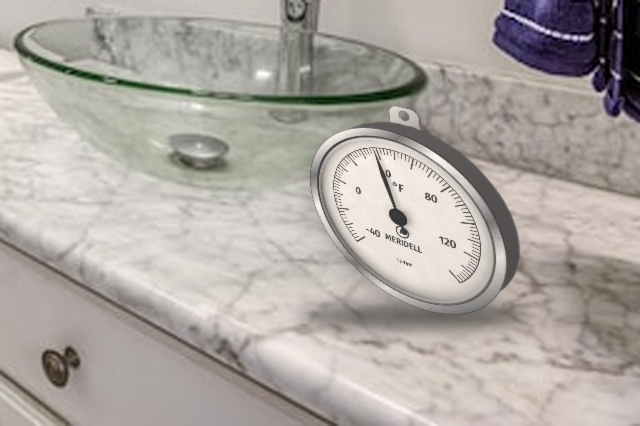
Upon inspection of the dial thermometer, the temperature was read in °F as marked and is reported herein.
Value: 40 °F
